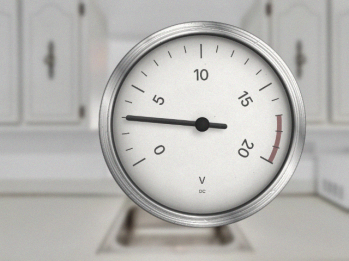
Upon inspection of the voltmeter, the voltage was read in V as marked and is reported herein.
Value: 3 V
